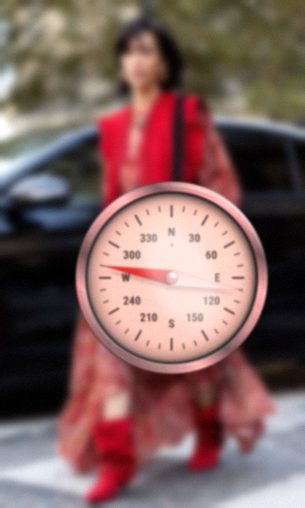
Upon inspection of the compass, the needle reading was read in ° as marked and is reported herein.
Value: 280 °
